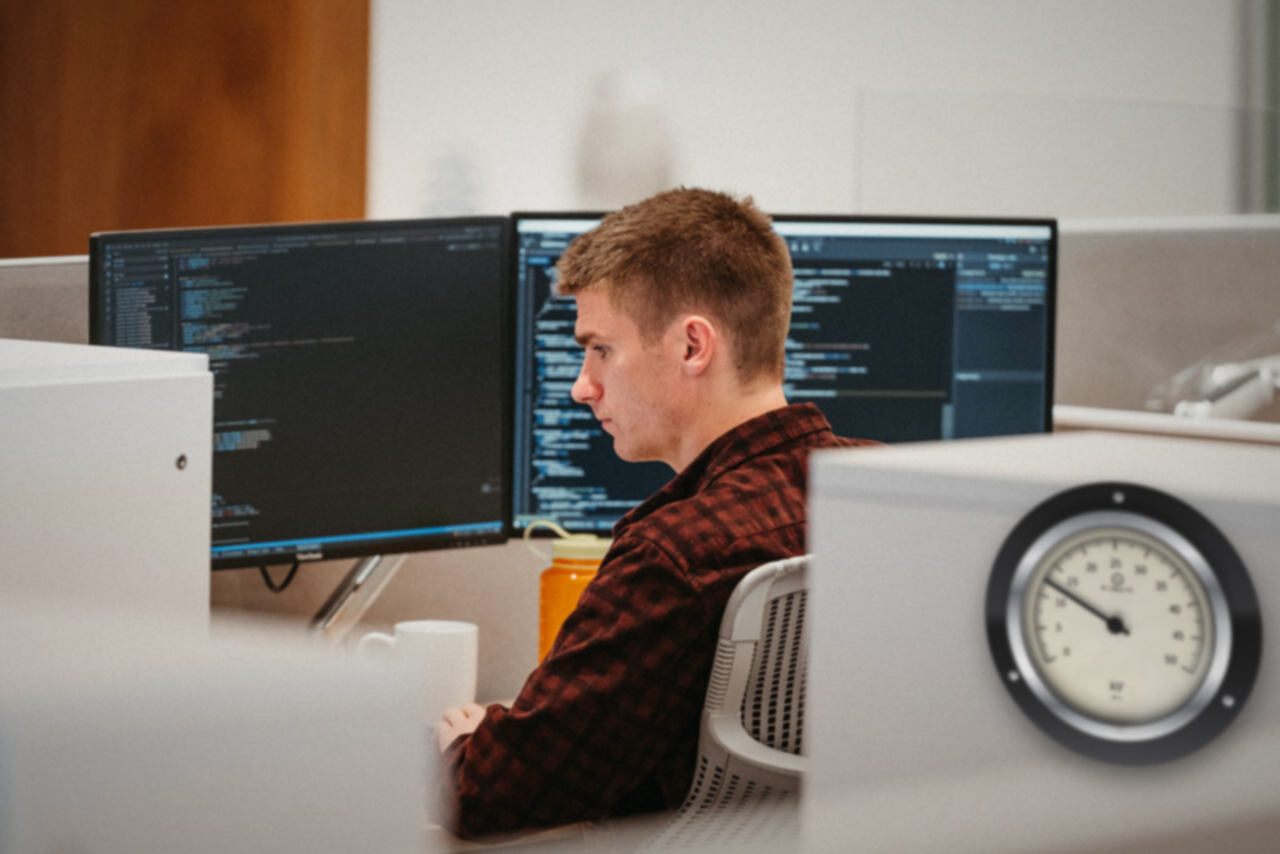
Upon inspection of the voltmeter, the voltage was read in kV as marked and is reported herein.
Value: 12.5 kV
